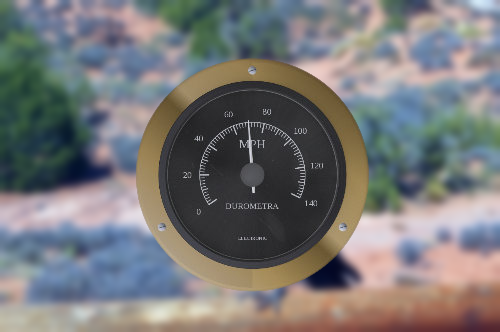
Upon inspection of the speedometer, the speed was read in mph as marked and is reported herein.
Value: 70 mph
